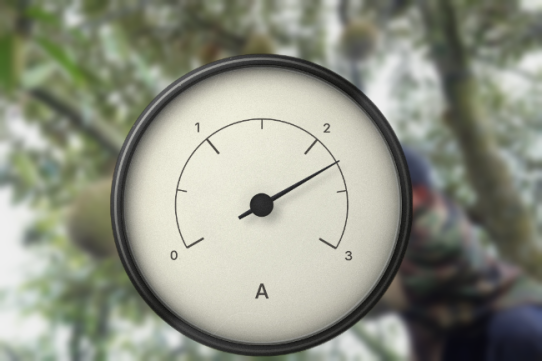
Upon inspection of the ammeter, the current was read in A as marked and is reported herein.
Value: 2.25 A
